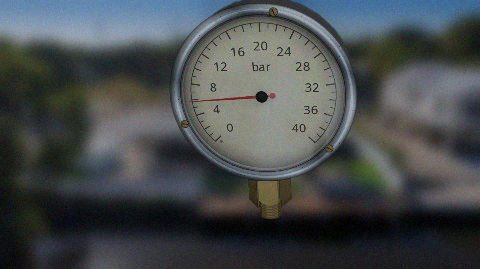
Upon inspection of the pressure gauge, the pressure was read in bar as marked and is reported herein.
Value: 6 bar
